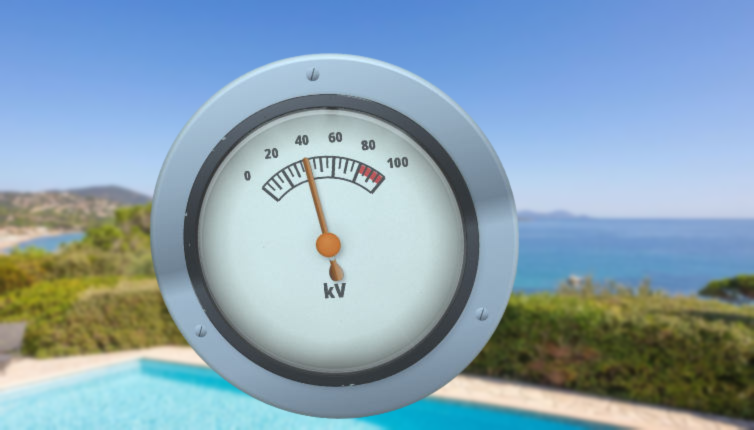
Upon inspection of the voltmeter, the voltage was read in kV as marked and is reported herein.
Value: 40 kV
